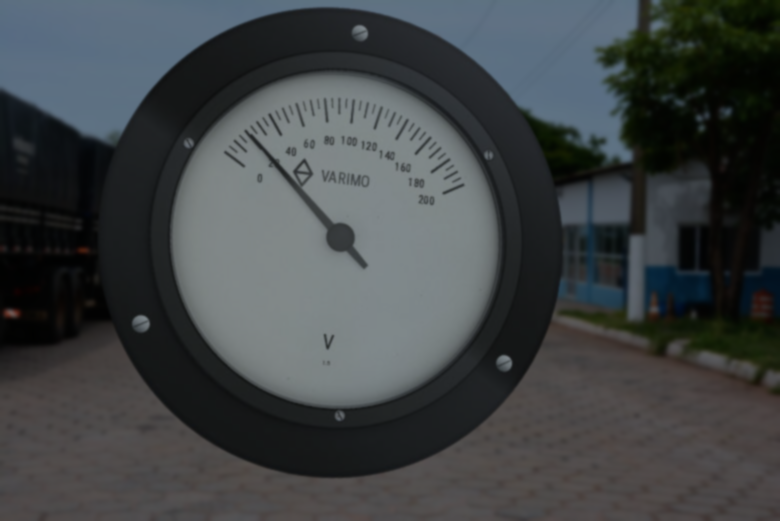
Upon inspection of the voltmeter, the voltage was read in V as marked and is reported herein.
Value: 20 V
